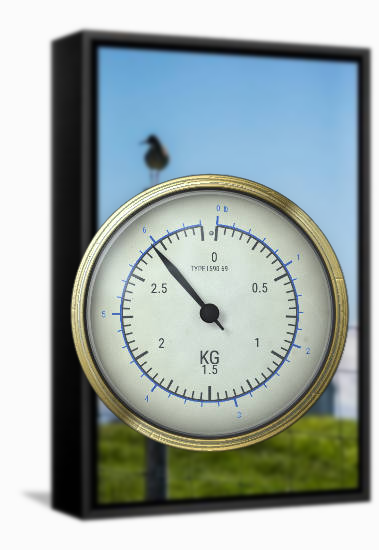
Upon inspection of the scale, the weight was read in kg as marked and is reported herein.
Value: 2.7 kg
